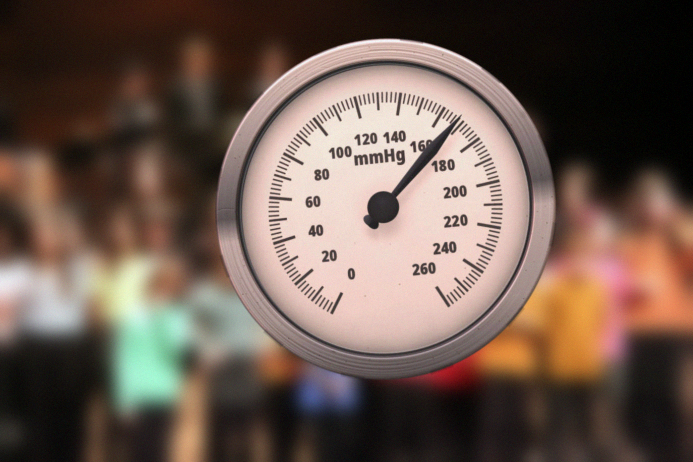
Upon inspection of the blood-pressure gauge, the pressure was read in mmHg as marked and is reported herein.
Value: 168 mmHg
